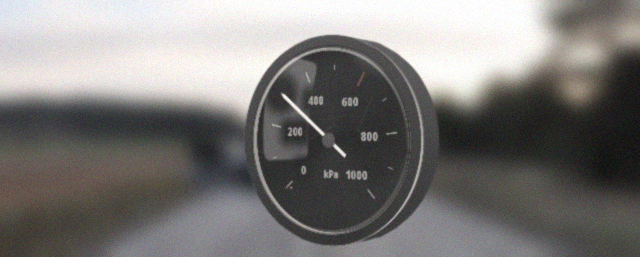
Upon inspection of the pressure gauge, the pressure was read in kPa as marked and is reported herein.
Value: 300 kPa
